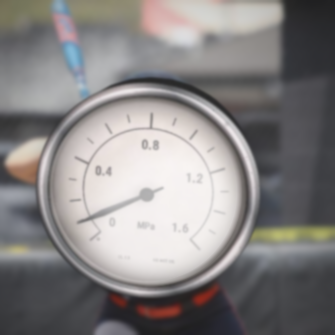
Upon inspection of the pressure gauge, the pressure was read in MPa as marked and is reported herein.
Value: 0.1 MPa
